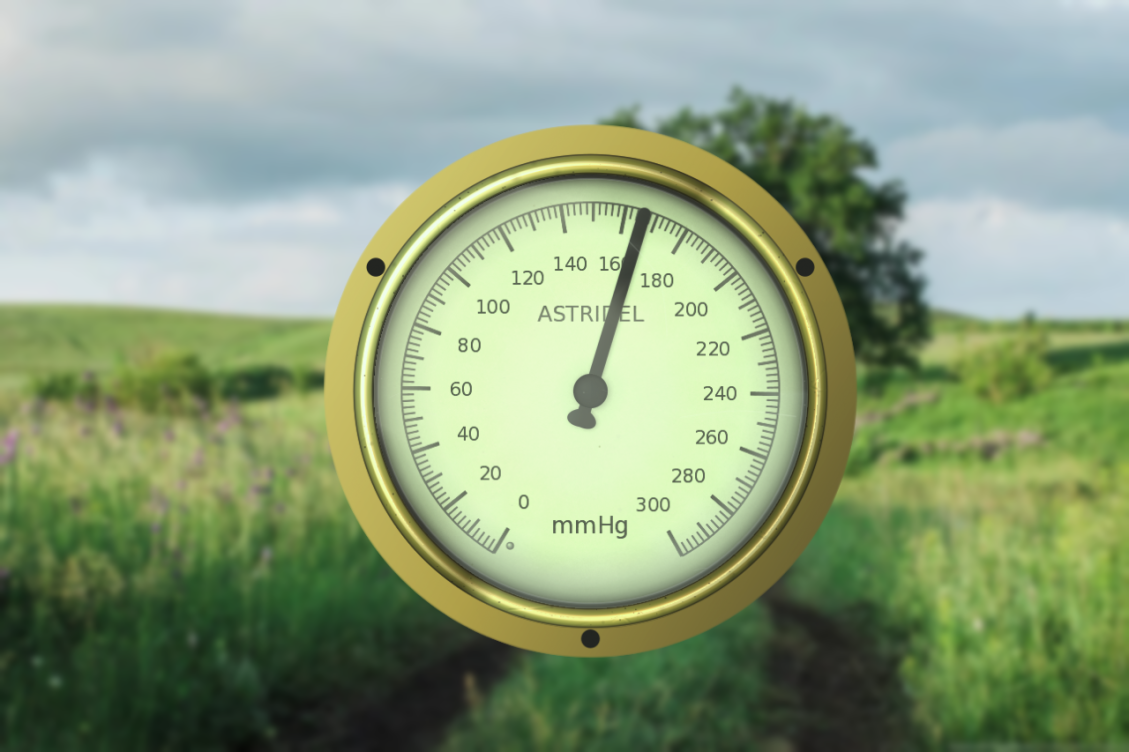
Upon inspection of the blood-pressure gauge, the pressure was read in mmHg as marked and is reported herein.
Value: 166 mmHg
